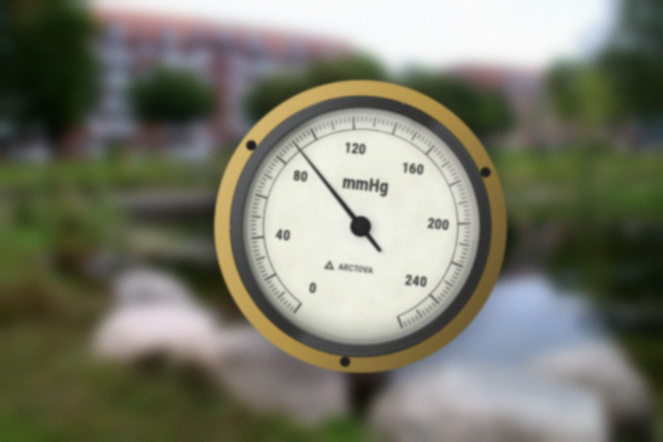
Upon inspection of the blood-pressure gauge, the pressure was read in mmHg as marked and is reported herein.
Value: 90 mmHg
